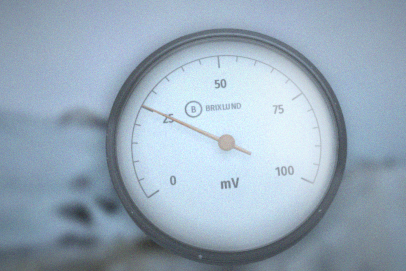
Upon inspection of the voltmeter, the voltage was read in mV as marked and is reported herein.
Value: 25 mV
